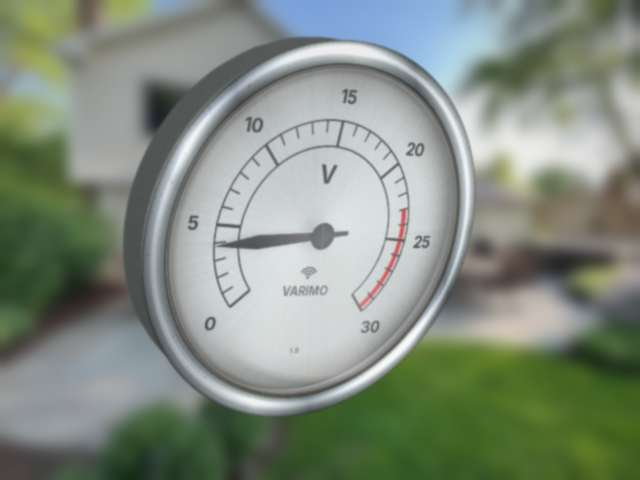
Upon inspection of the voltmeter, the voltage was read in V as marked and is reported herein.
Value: 4 V
